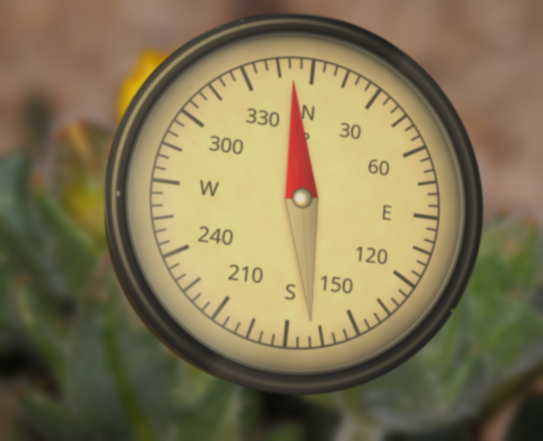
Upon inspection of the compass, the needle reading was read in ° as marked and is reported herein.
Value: 350 °
